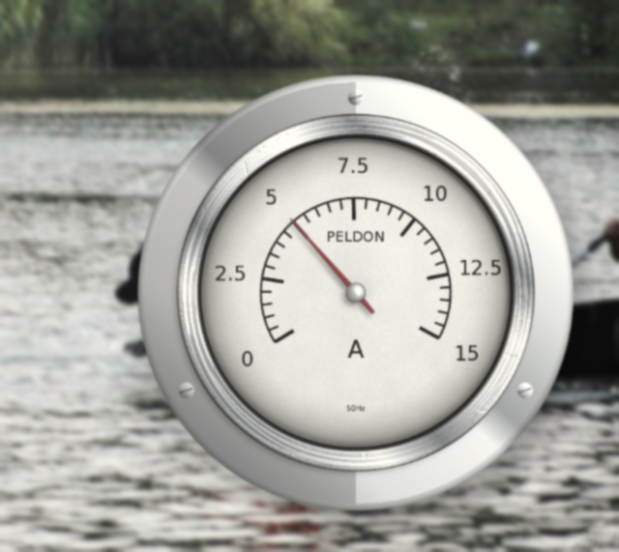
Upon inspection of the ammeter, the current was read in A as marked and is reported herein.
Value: 5 A
